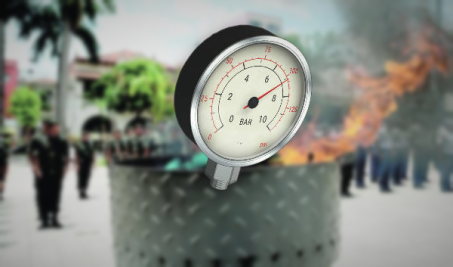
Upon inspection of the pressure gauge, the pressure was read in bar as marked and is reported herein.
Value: 7 bar
